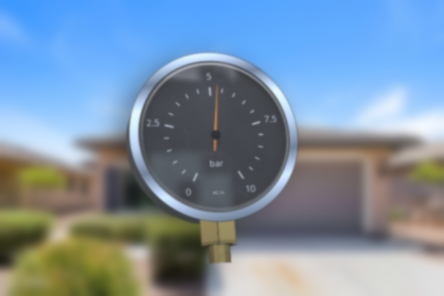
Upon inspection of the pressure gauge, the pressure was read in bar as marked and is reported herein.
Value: 5.25 bar
